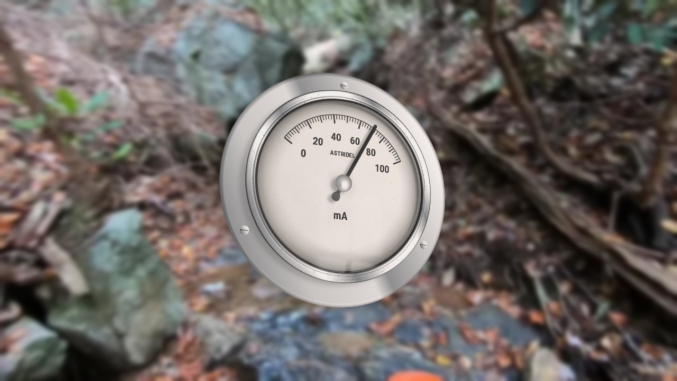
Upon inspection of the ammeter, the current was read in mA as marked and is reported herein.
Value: 70 mA
